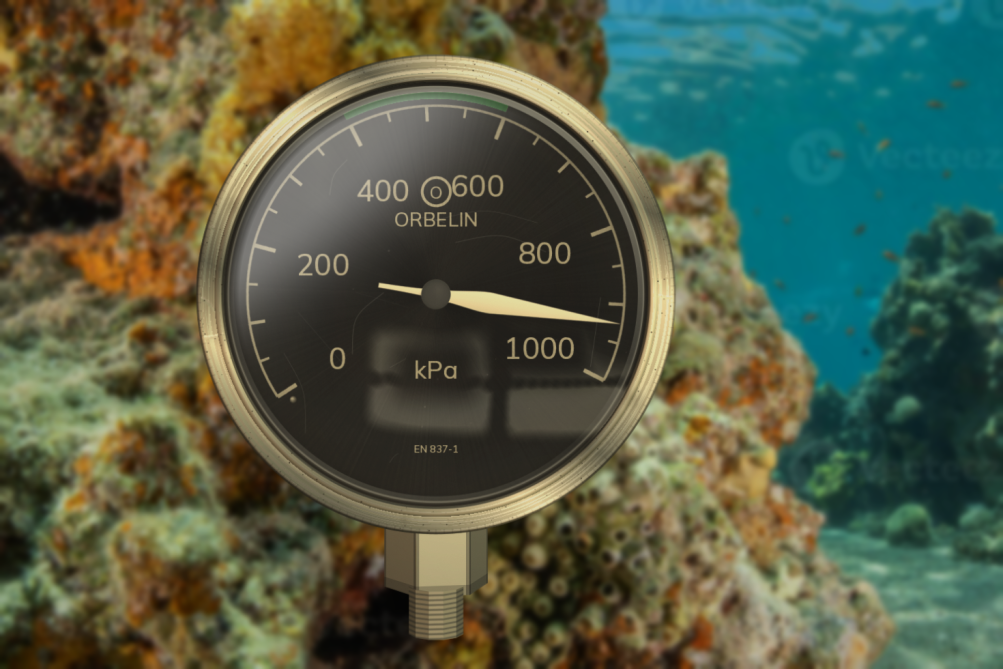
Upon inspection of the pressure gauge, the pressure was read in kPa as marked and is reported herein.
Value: 925 kPa
